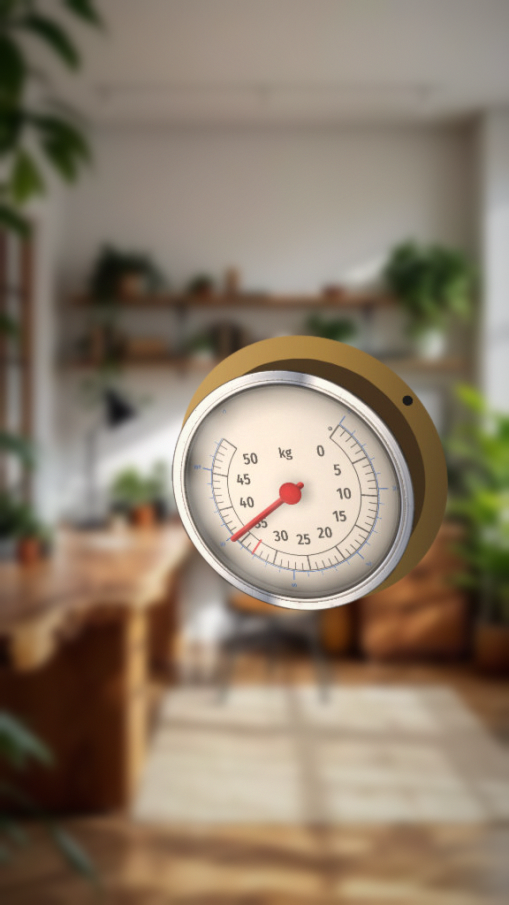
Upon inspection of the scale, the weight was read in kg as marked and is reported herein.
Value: 36 kg
